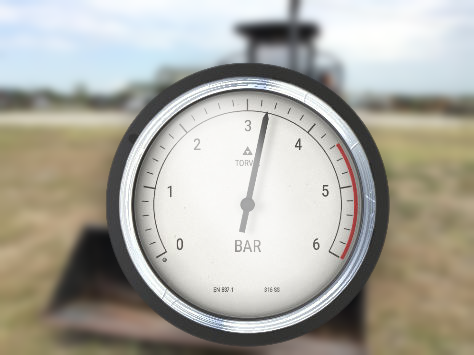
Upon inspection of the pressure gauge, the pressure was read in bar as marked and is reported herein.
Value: 3.3 bar
